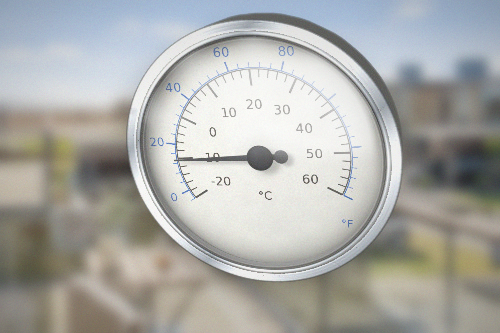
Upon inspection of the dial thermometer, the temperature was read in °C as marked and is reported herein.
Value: -10 °C
